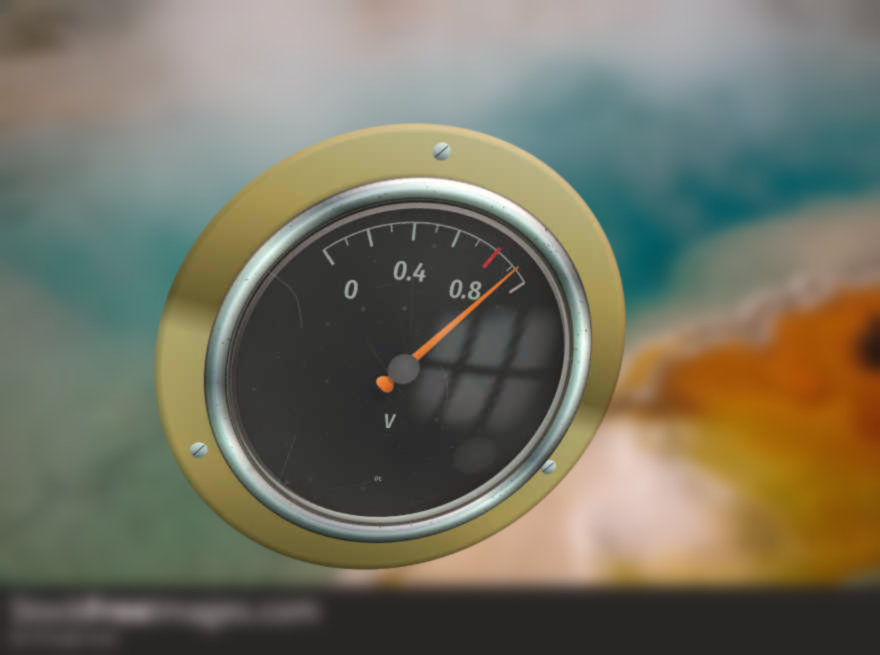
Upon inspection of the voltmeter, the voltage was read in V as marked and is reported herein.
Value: 0.9 V
